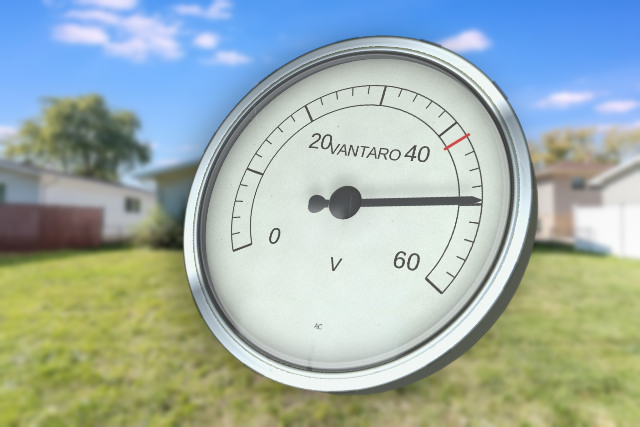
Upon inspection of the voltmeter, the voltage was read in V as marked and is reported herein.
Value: 50 V
